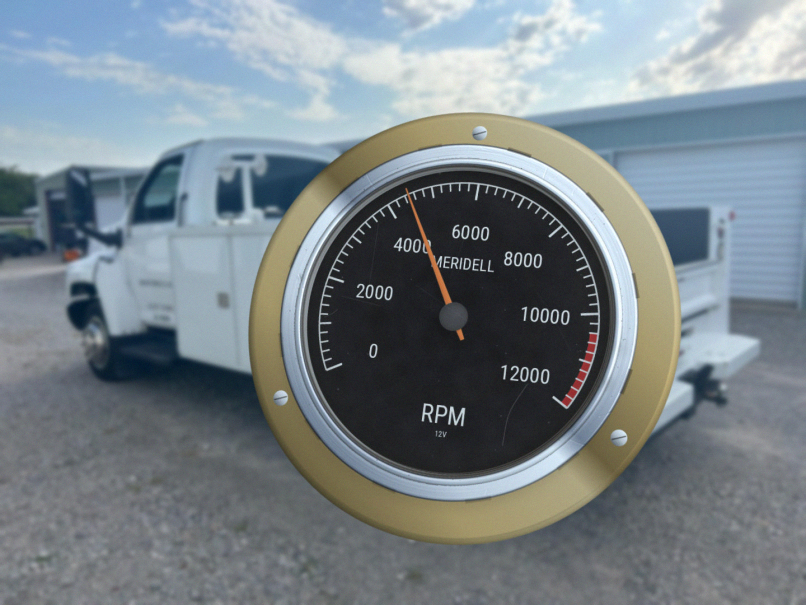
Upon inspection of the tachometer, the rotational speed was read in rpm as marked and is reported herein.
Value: 4500 rpm
